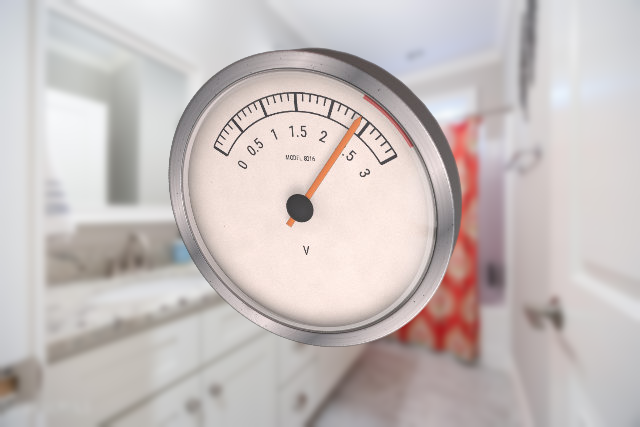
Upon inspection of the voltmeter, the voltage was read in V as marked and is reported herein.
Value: 2.4 V
